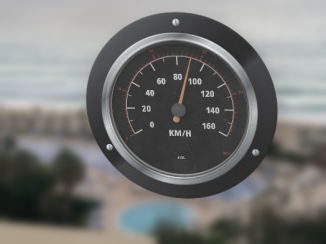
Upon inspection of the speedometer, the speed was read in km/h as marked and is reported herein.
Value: 90 km/h
